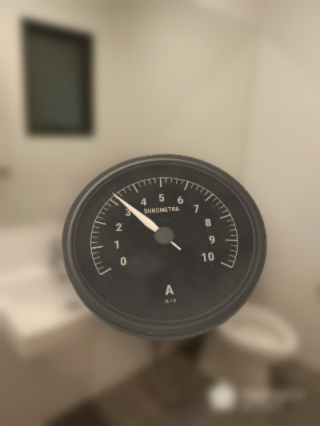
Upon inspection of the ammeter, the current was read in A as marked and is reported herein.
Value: 3.2 A
